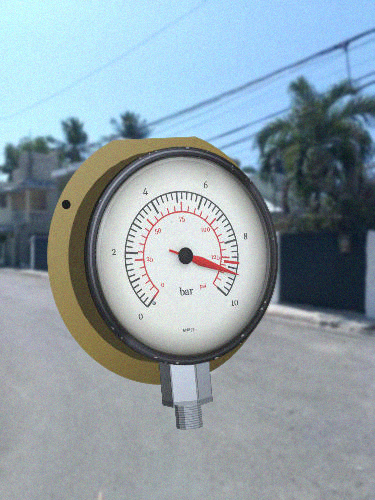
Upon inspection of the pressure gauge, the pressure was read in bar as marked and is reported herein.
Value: 9.2 bar
